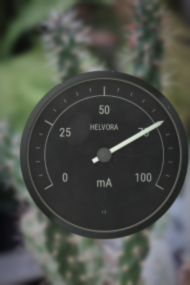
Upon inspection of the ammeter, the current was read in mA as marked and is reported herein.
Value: 75 mA
